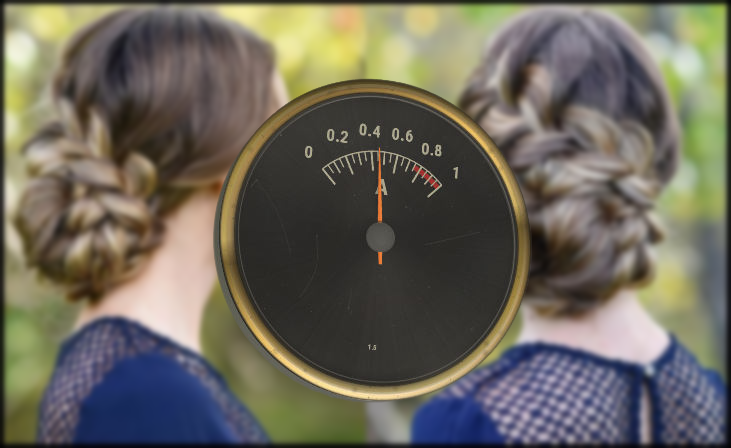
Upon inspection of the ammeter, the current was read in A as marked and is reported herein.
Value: 0.45 A
